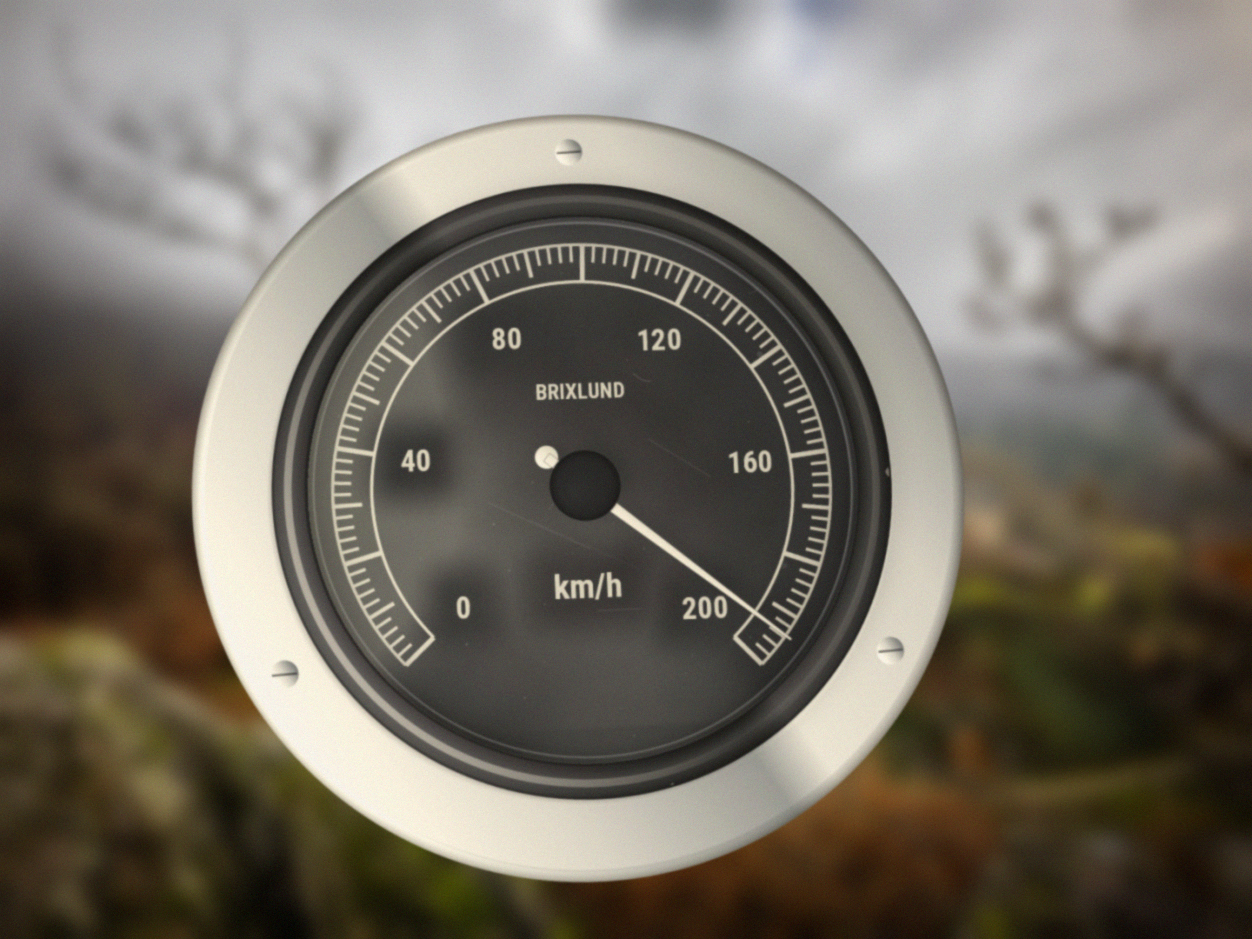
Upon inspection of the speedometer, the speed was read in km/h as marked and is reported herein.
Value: 194 km/h
